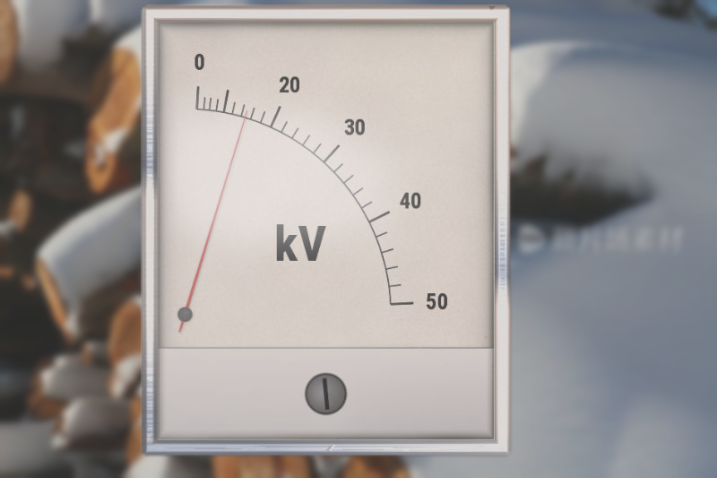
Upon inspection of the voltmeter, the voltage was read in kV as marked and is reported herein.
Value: 15 kV
